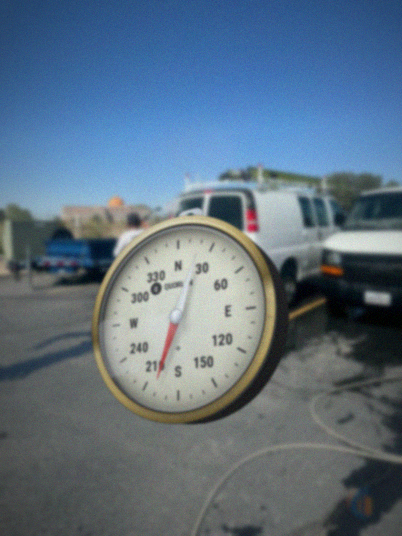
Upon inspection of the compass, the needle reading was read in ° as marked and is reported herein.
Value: 200 °
